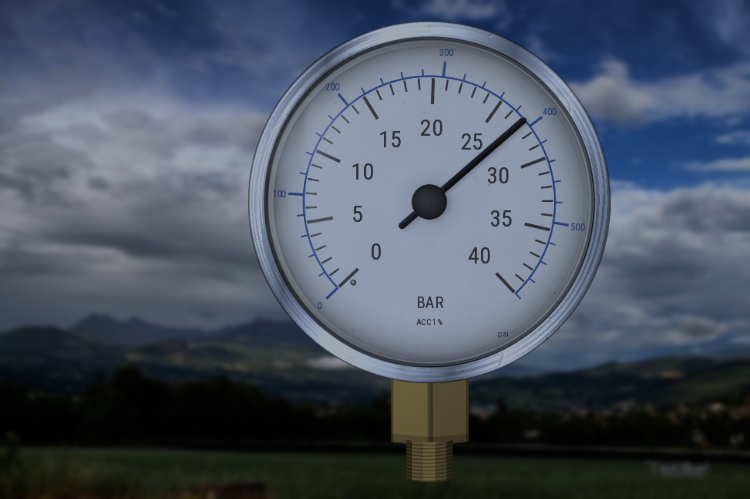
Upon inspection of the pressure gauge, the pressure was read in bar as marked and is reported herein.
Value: 27 bar
